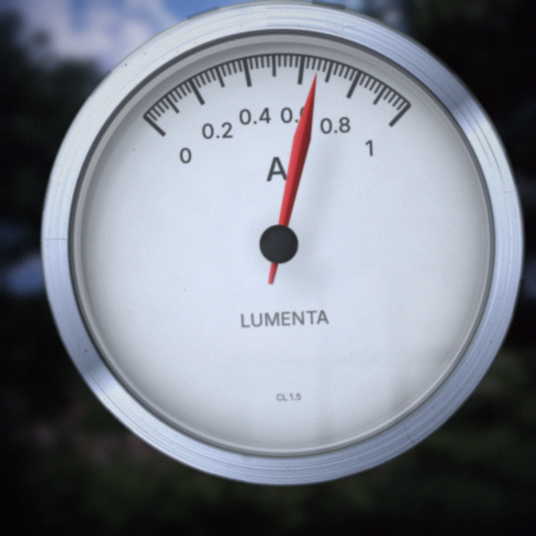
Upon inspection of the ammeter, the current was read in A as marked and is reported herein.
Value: 0.66 A
